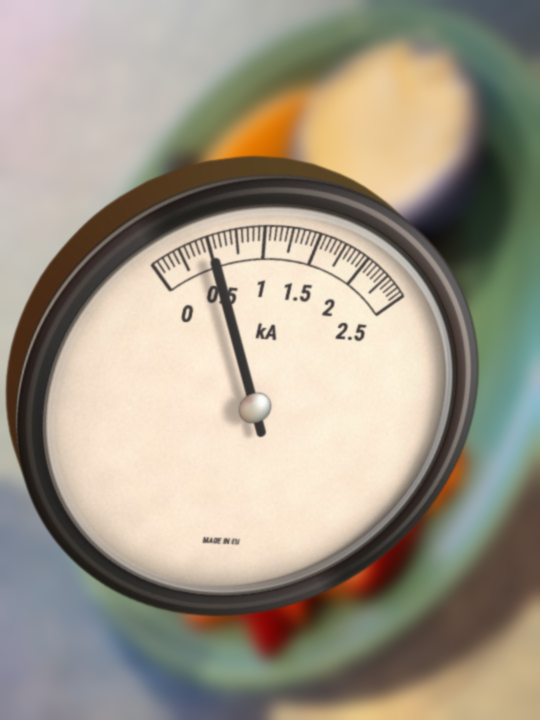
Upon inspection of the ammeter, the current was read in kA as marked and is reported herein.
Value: 0.5 kA
